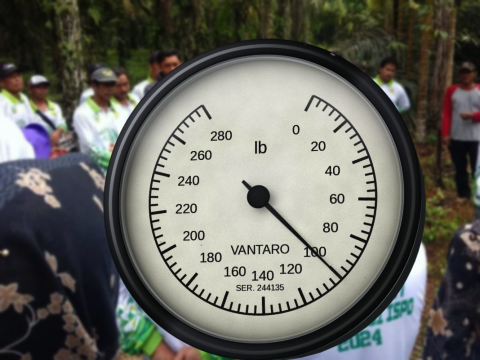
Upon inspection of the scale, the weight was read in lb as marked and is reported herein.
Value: 100 lb
